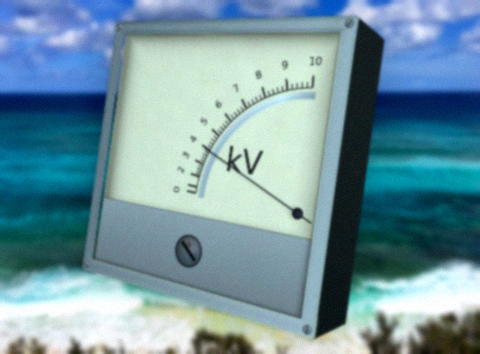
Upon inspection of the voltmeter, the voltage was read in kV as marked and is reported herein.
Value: 4 kV
